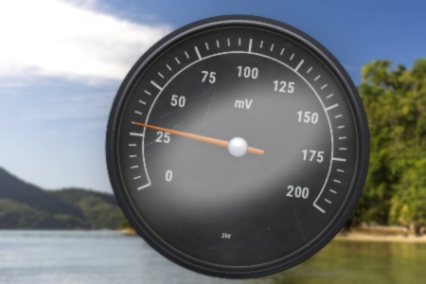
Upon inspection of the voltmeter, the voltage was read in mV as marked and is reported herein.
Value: 30 mV
